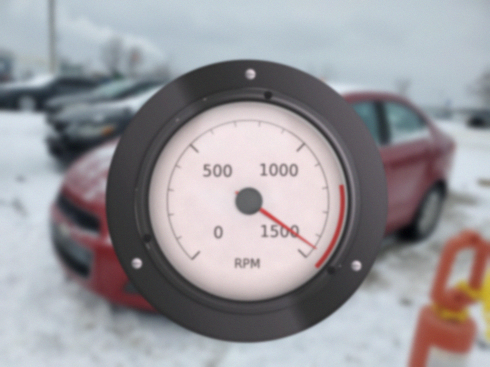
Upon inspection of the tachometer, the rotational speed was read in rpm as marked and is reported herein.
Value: 1450 rpm
